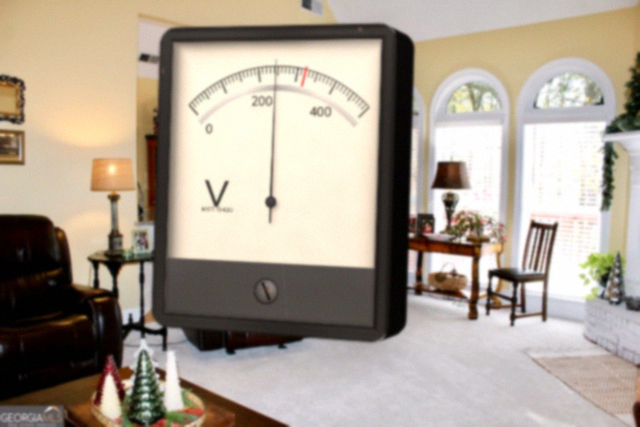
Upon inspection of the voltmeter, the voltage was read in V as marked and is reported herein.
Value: 250 V
